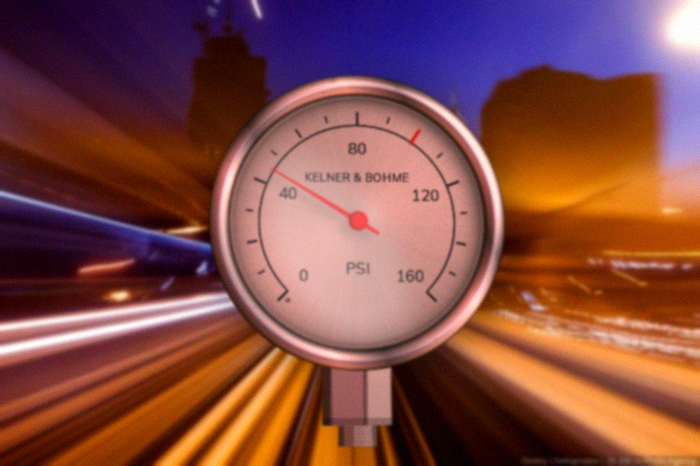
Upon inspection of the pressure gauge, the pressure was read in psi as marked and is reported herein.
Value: 45 psi
